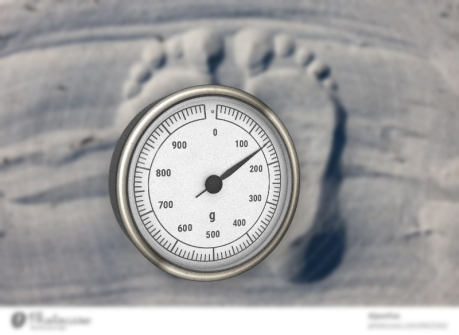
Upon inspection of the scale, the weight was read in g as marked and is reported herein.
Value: 150 g
